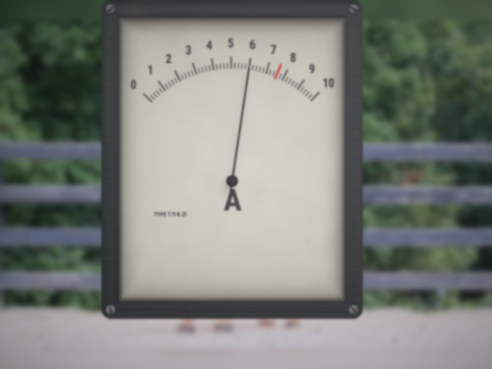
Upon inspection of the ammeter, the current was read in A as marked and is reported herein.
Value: 6 A
